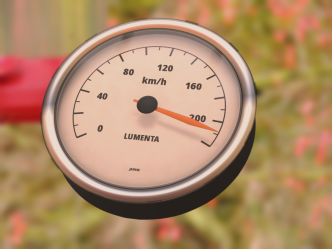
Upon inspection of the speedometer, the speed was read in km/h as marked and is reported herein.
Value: 210 km/h
